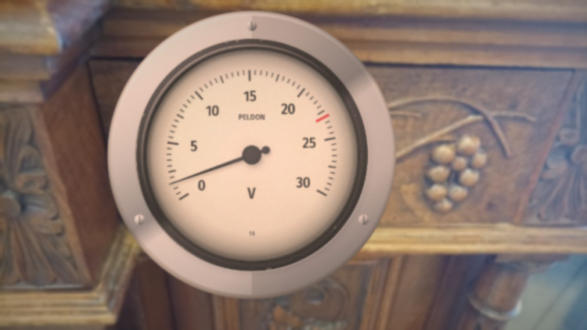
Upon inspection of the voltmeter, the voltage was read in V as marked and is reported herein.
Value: 1.5 V
